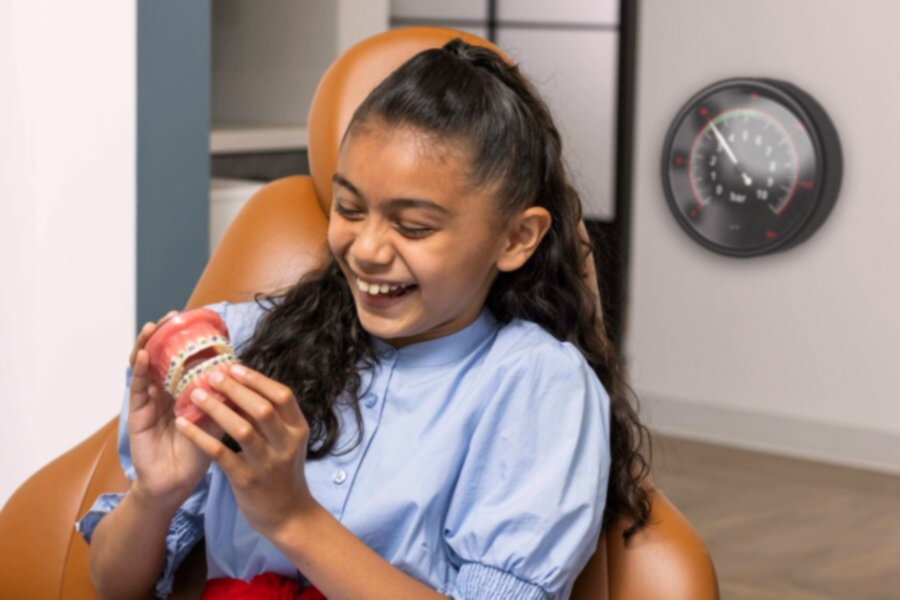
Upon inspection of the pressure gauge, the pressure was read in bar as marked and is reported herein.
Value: 3.5 bar
